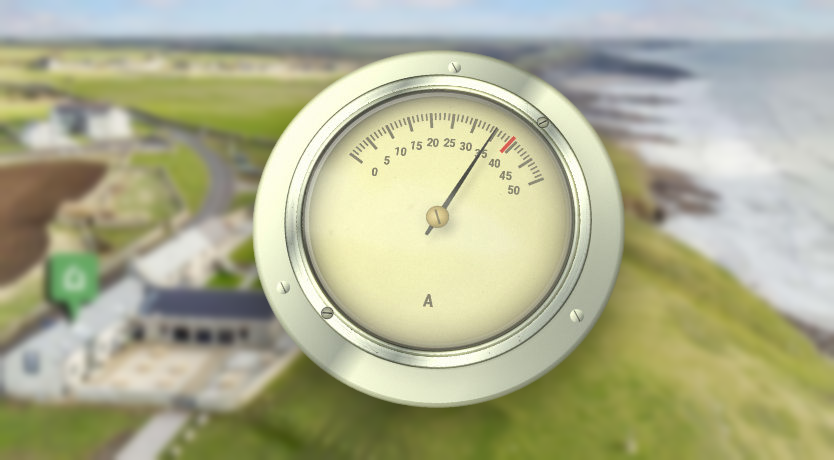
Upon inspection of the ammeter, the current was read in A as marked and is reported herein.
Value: 35 A
